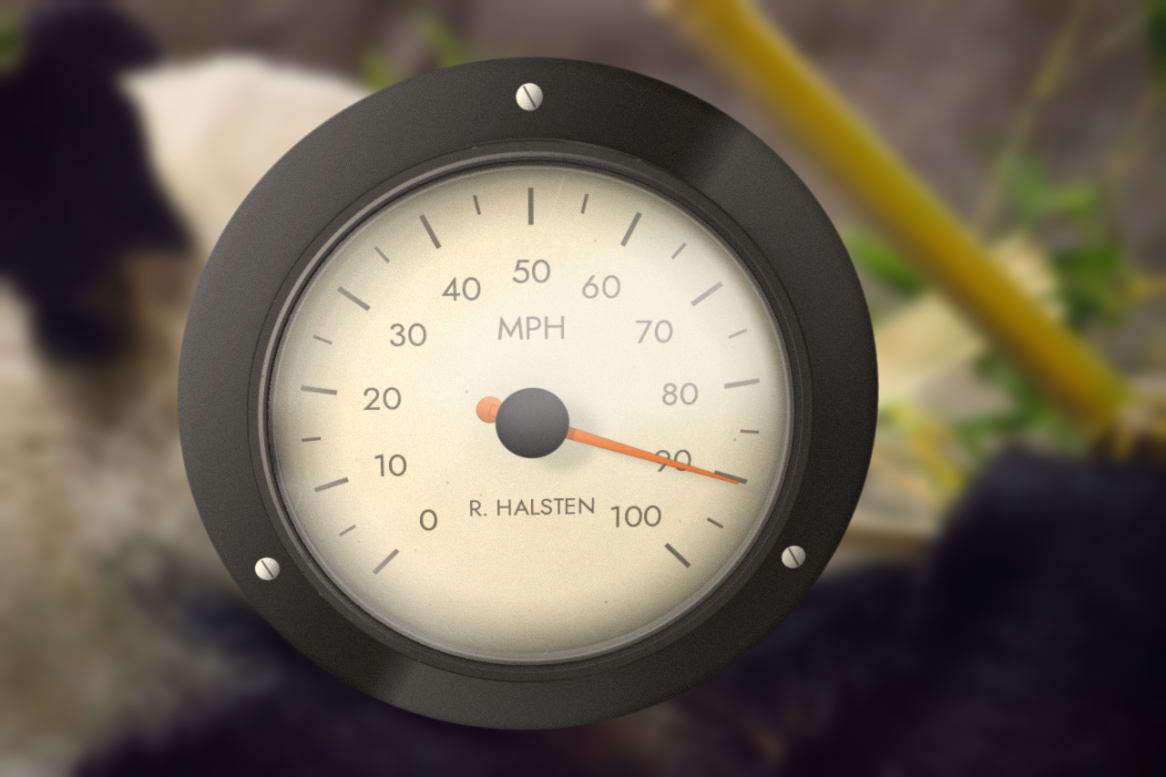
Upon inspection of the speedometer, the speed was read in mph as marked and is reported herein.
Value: 90 mph
